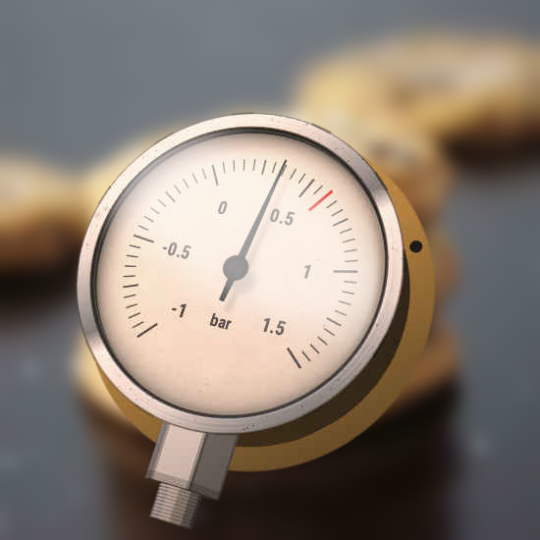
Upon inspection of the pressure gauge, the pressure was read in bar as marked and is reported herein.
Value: 0.35 bar
